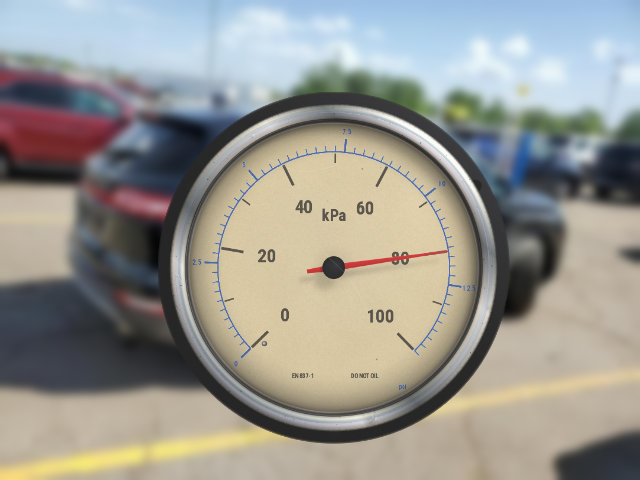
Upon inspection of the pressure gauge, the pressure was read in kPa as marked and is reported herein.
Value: 80 kPa
